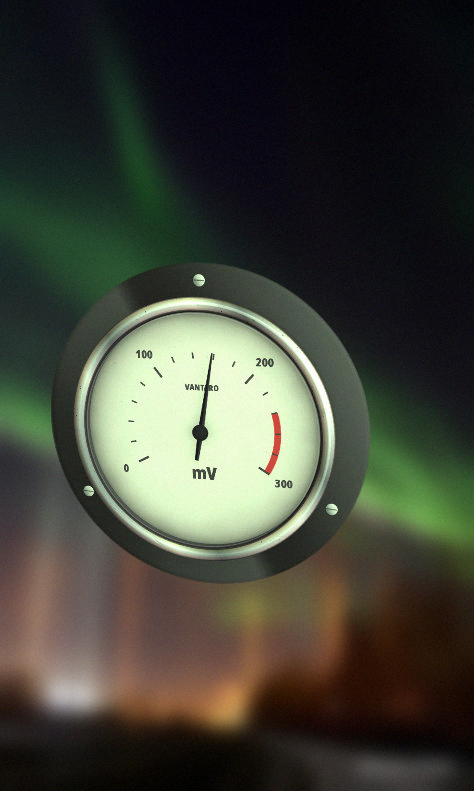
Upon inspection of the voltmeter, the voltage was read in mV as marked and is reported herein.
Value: 160 mV
